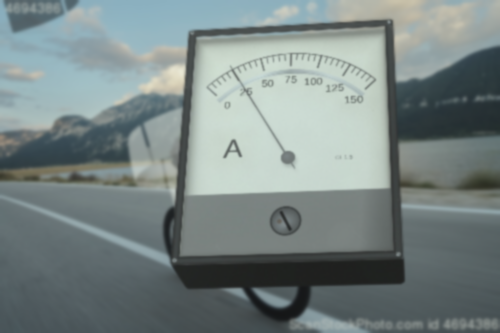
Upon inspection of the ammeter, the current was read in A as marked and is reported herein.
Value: 25 A
